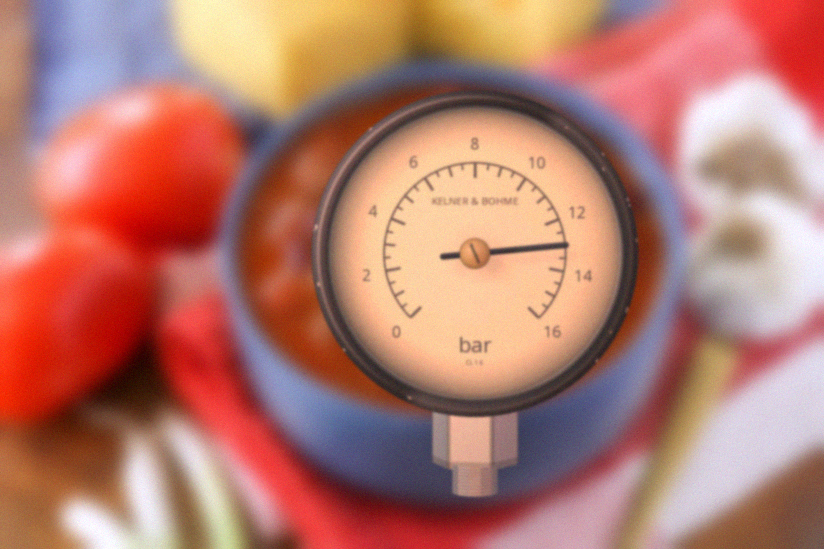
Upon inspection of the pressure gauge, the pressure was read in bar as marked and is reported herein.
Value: 13 bar
